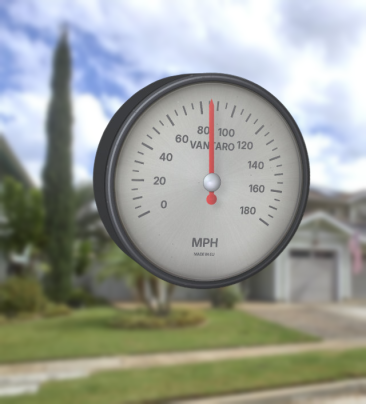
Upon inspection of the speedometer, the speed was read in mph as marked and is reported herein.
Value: 85 mph
